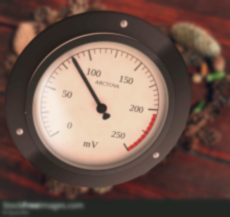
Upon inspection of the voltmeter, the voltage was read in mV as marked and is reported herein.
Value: 85 mV
